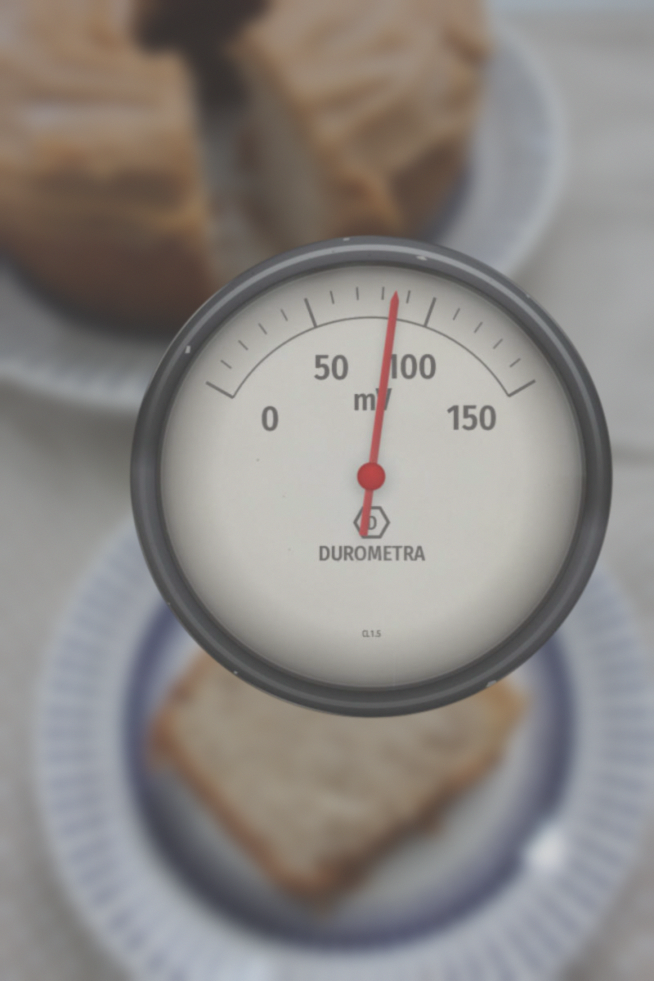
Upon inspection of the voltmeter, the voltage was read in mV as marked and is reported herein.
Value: 85 mV
